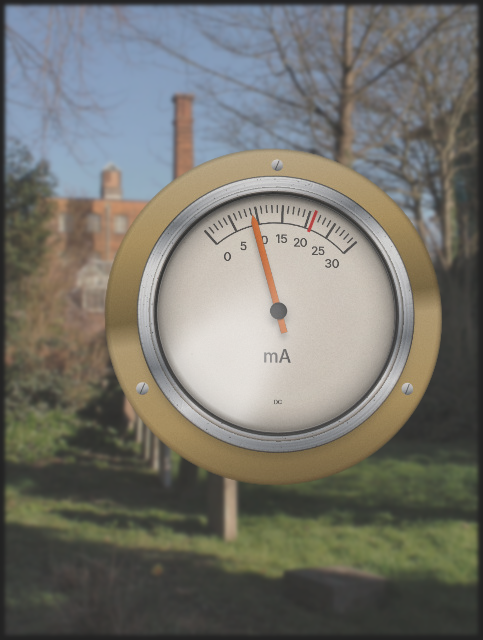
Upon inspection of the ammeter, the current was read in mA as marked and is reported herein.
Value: 9 mA
